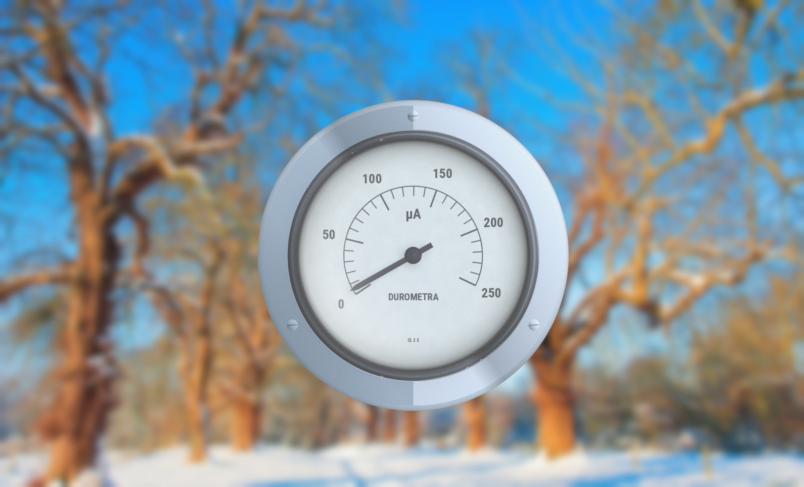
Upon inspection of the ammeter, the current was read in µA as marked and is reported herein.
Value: 5 µA
